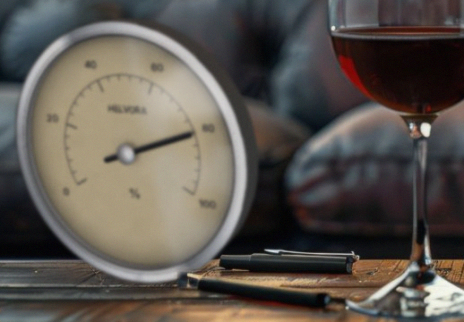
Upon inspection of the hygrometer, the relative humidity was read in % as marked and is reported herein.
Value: 80 %
